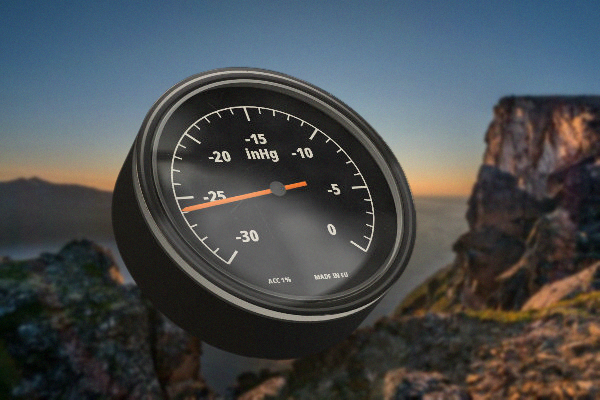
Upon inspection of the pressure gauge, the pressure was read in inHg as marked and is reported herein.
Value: -26 inHg
